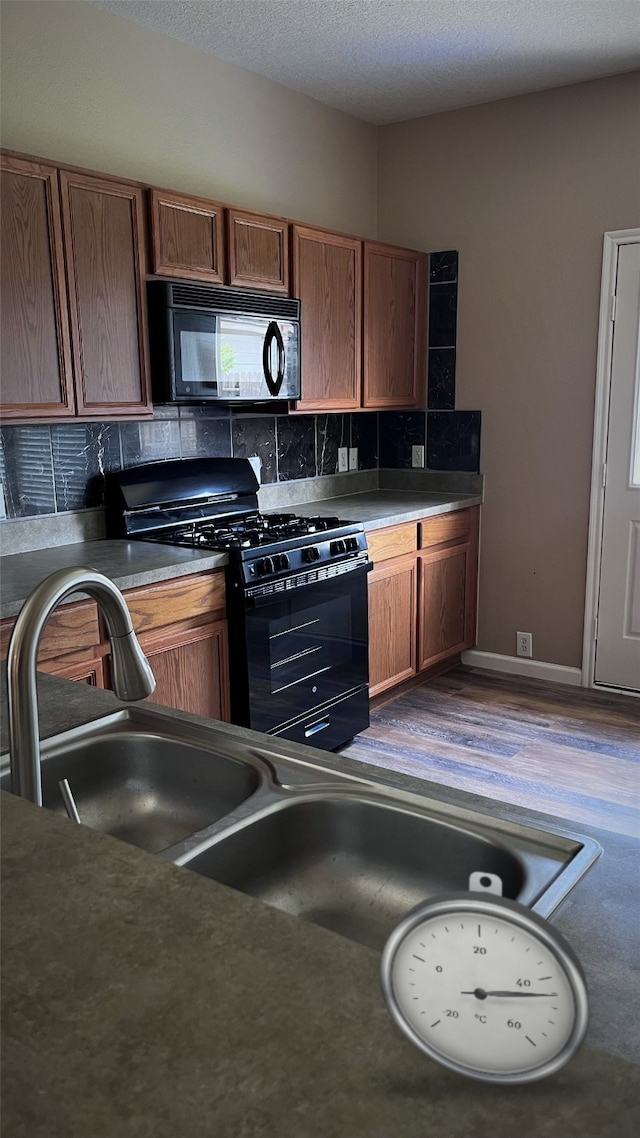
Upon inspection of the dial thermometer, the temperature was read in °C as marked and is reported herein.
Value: 44 °C
